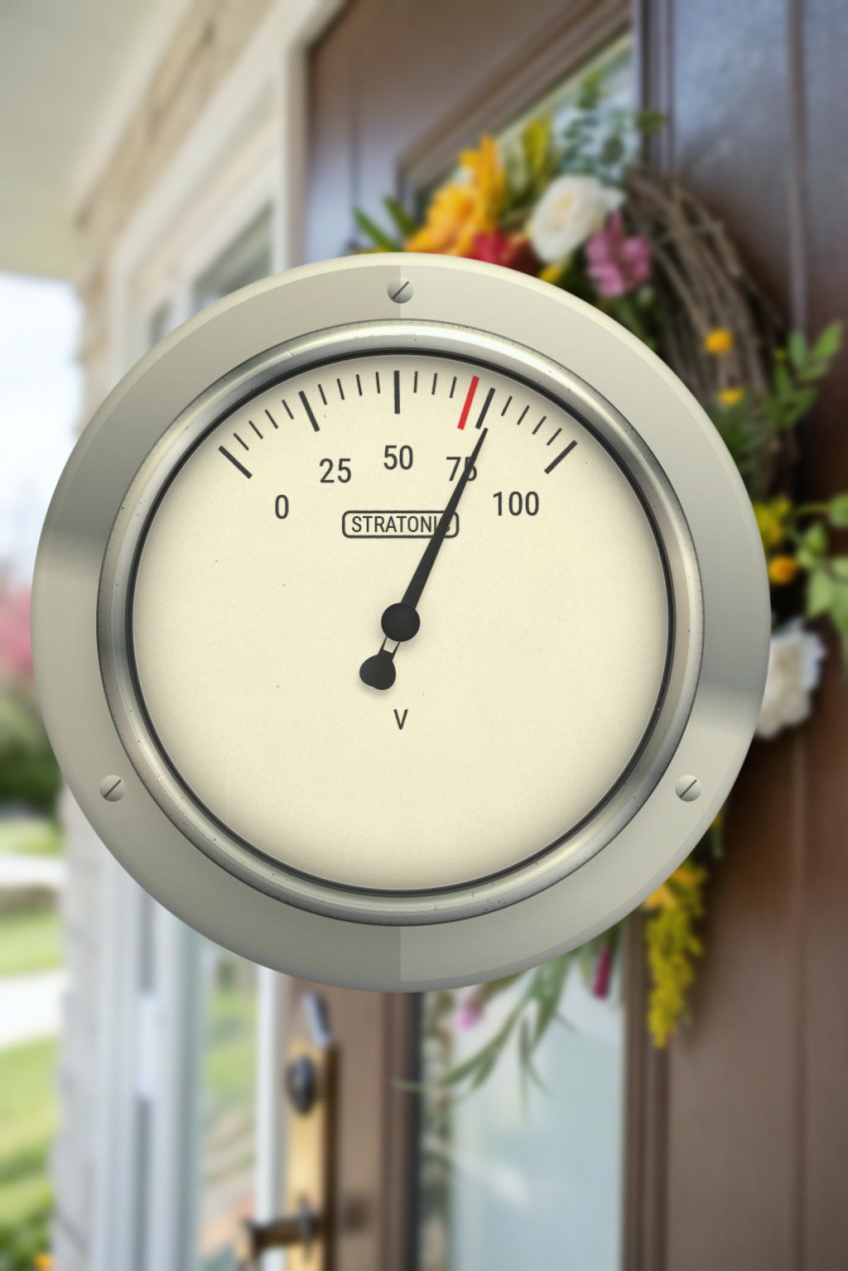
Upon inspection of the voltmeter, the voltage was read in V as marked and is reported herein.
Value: 77.5 V
